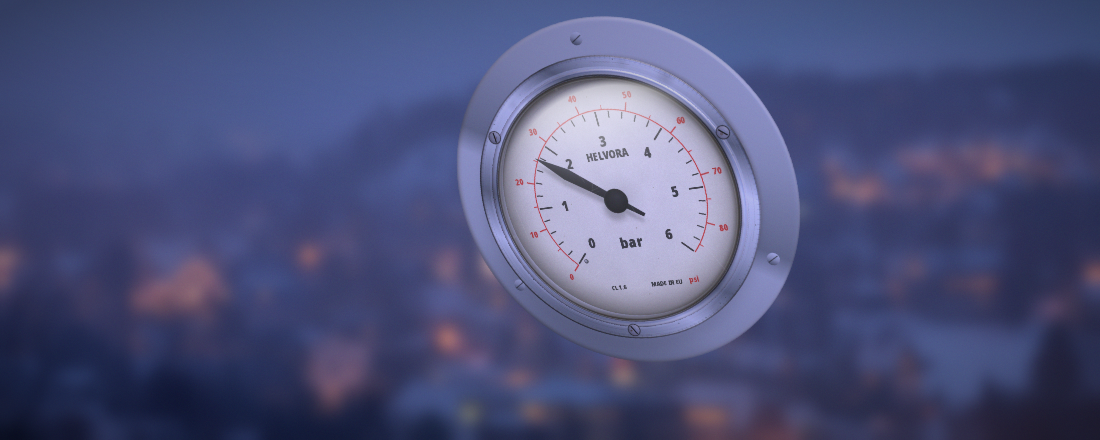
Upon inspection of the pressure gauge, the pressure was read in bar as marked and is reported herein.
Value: 1.8 bar
